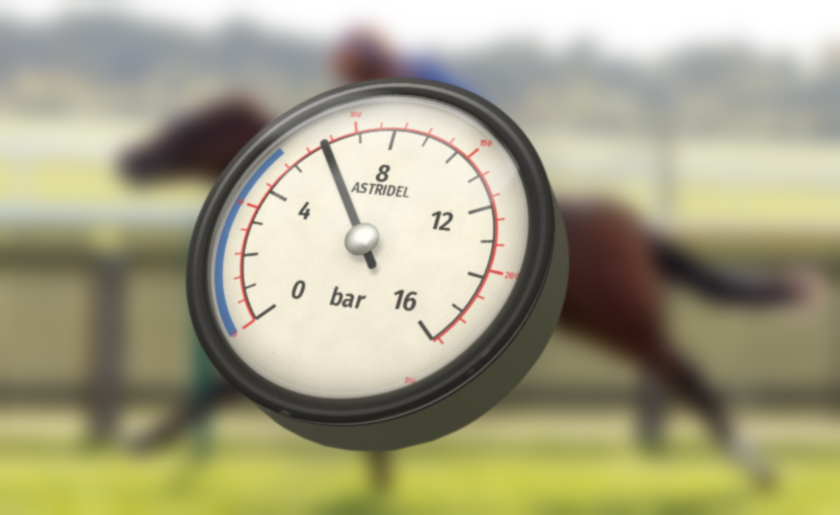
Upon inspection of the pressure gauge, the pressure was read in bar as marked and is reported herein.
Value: 6 bar
